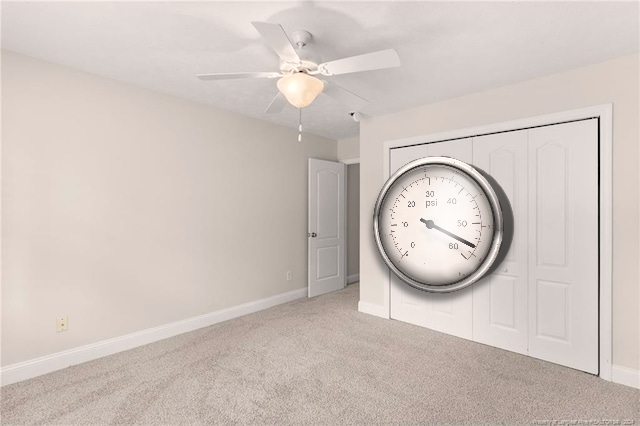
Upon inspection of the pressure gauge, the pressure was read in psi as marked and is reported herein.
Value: 56 psi
